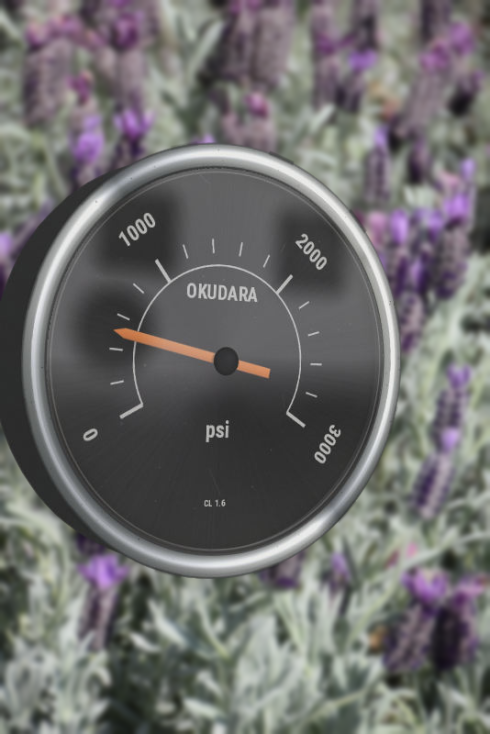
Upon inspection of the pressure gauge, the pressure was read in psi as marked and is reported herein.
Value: 500 psi
